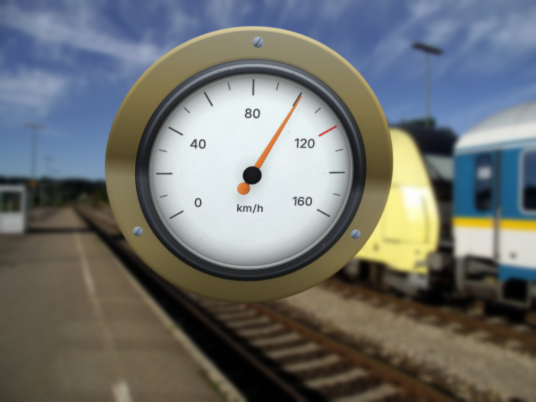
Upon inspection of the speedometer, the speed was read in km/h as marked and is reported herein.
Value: 100 km/h
